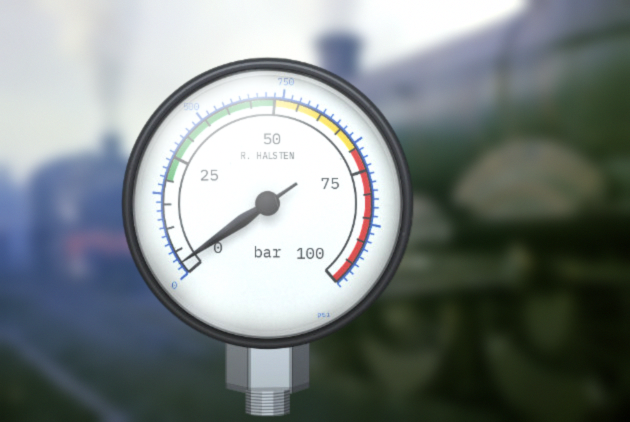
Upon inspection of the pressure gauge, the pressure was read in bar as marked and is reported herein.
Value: 2.5 bar
